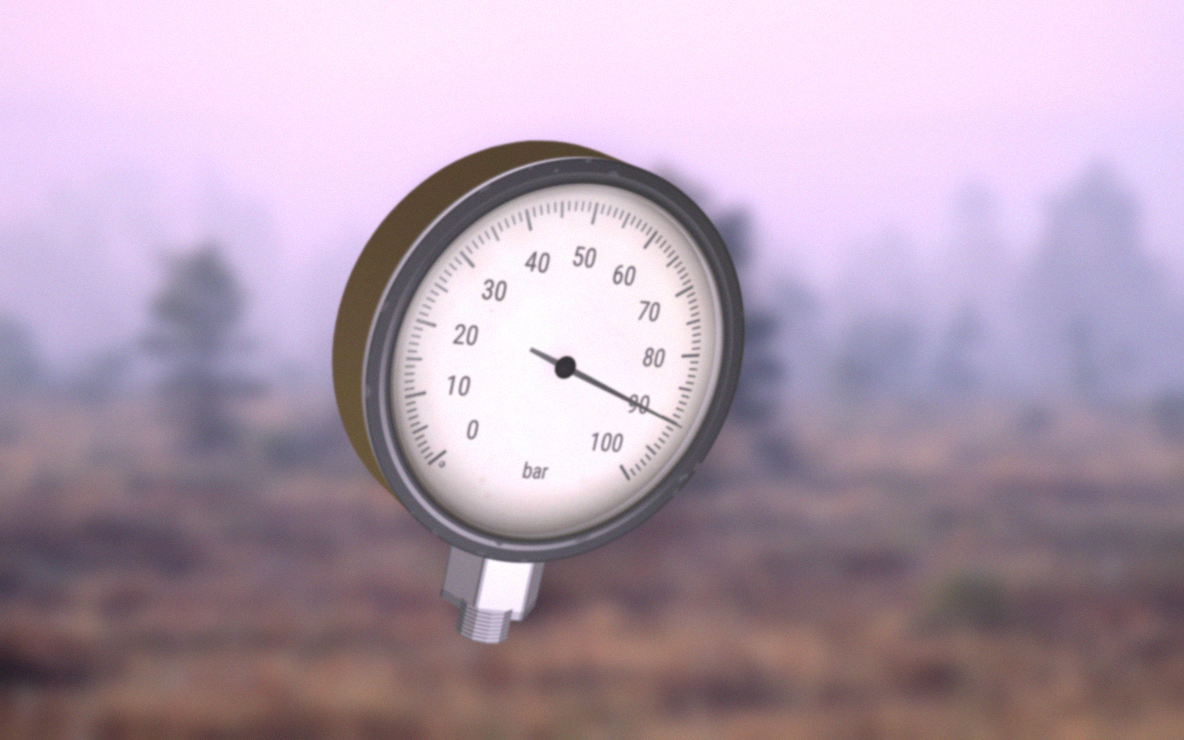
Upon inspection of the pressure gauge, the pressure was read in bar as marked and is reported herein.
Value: 90 bar
